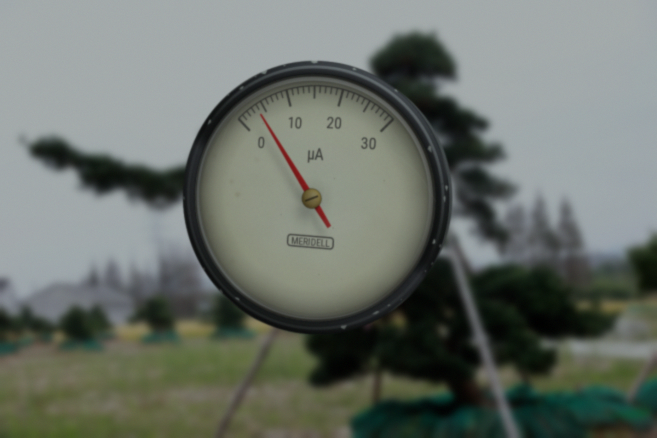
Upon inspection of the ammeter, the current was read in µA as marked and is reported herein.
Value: 4 µA
